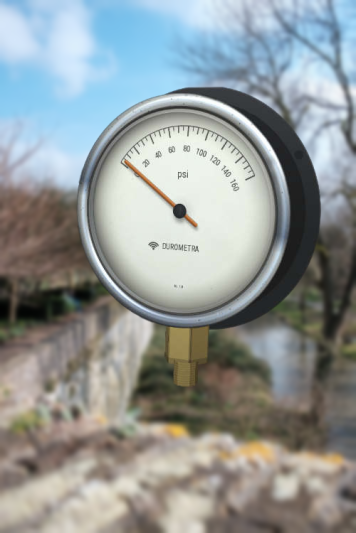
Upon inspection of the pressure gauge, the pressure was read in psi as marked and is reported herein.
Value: 5 psi
